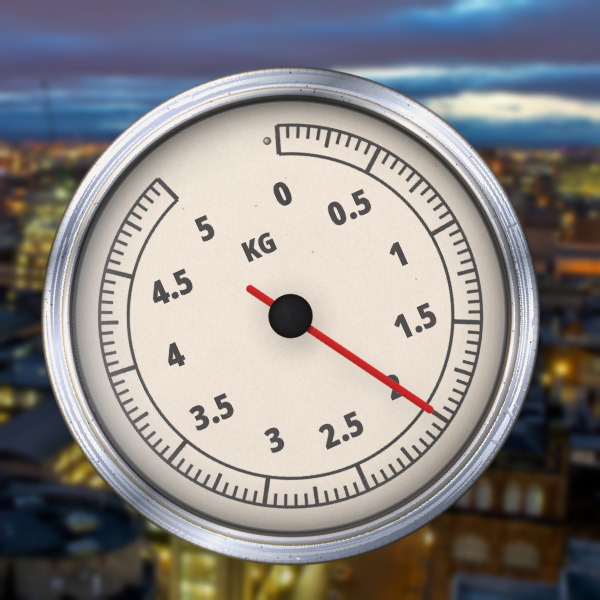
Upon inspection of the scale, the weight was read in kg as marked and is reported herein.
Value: 2 kg
